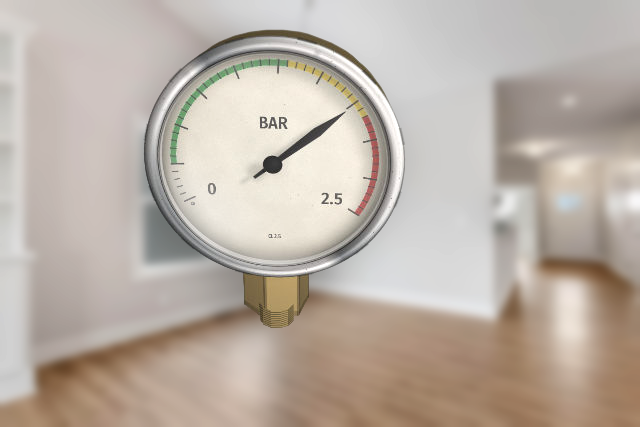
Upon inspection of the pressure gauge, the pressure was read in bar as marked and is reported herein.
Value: 1.75 bar
